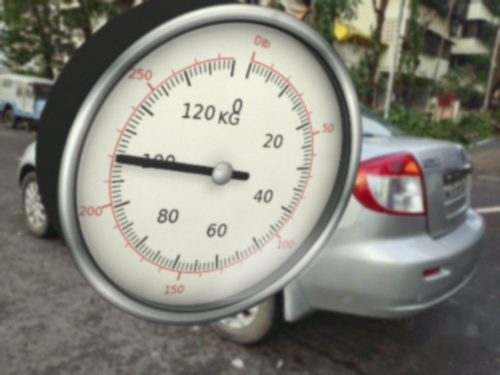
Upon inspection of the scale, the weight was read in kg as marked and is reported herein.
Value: 100 kg
